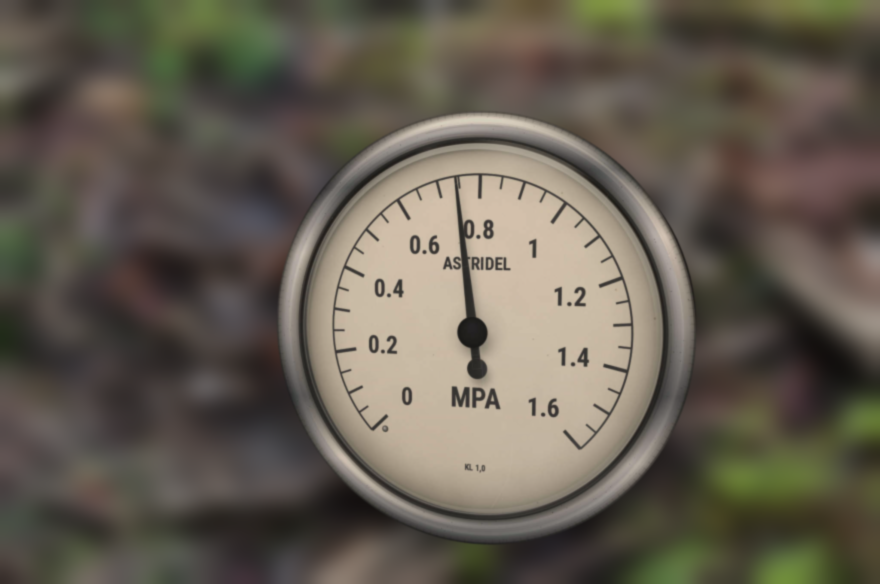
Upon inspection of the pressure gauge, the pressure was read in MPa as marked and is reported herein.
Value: 0.75 MPa
